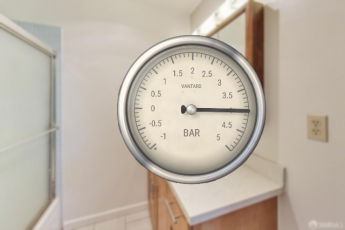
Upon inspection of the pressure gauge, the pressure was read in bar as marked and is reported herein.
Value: 4 bar
